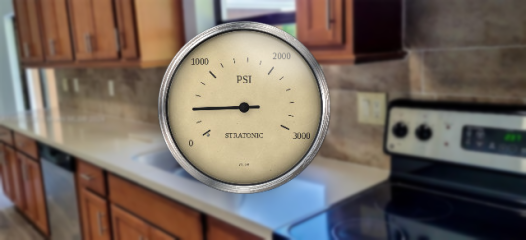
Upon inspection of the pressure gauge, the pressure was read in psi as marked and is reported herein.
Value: 400 psi
